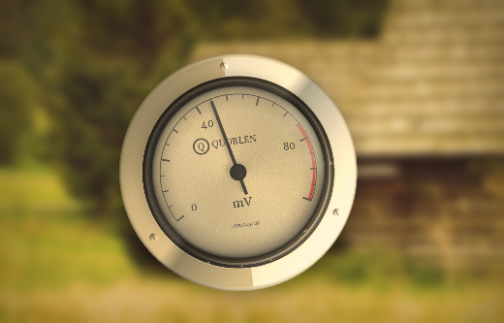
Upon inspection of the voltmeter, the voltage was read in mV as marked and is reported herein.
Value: 45 mV
